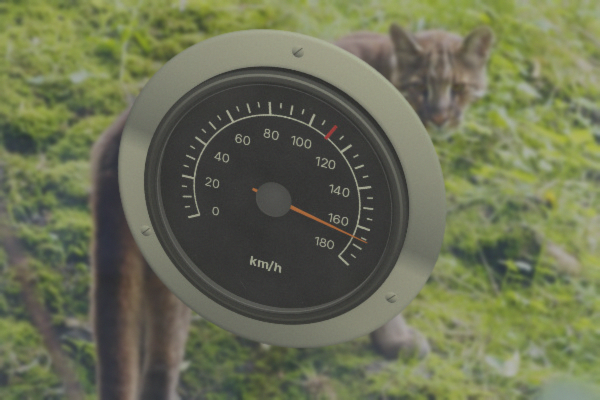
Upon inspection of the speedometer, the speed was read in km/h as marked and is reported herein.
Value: 165 km/h
